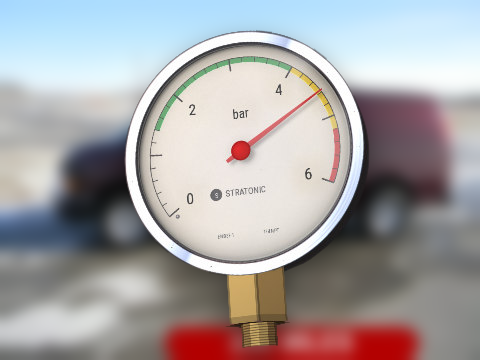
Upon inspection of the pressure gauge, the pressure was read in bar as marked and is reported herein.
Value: 4.6 bar
